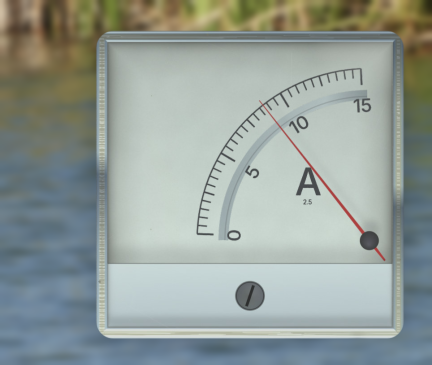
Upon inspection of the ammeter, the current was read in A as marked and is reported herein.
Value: 8.75 A
